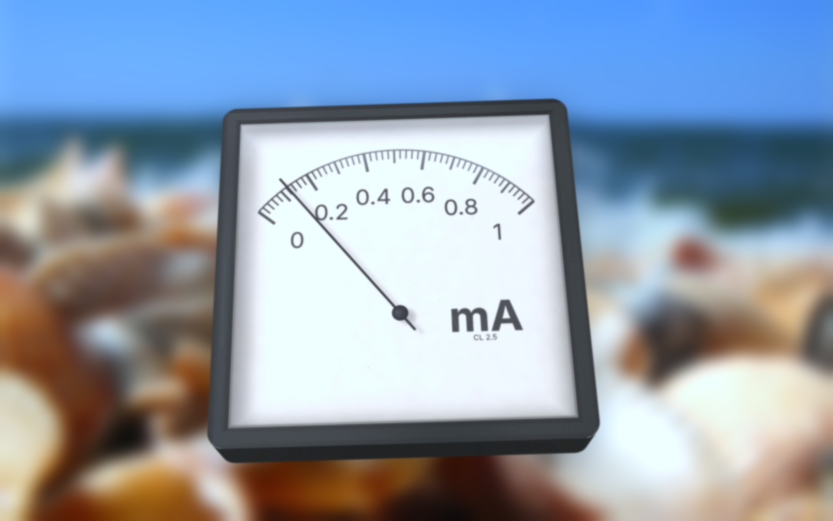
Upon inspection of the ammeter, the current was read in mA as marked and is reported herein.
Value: 0.12 mA
